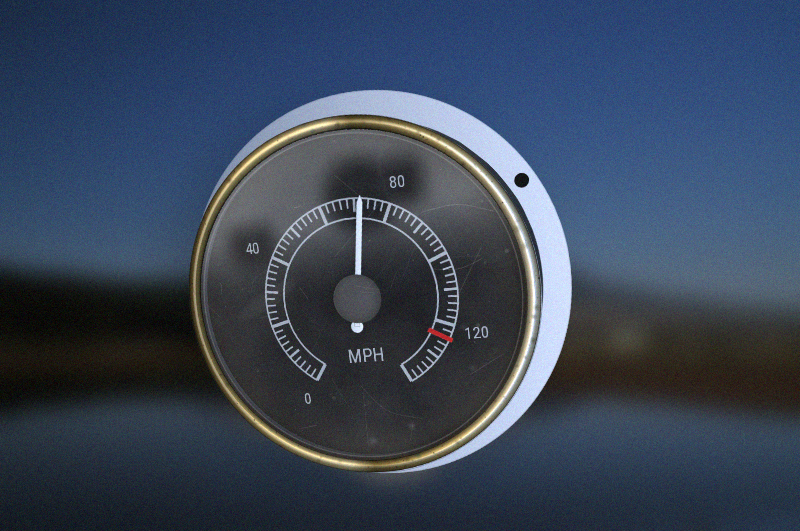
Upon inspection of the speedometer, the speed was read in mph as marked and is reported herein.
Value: 72 mph
